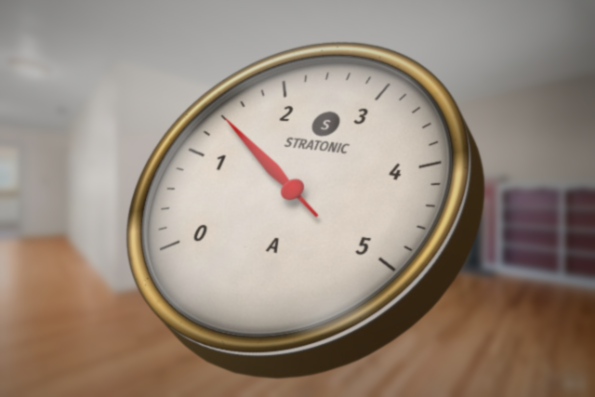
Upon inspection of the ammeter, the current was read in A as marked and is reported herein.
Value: 1.4 A
